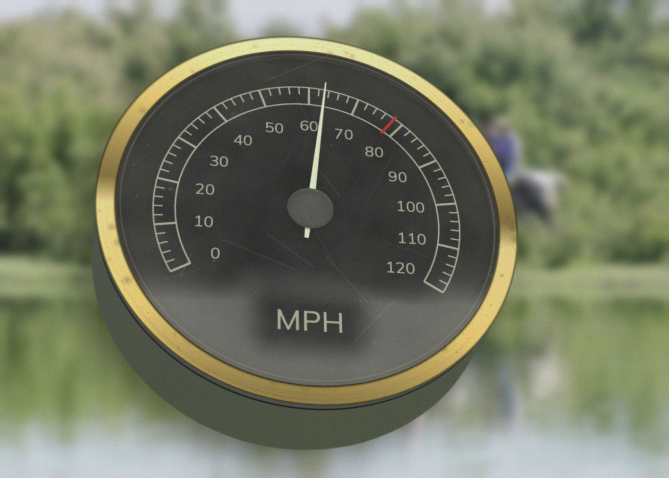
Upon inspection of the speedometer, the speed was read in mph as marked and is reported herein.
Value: 63 mph
